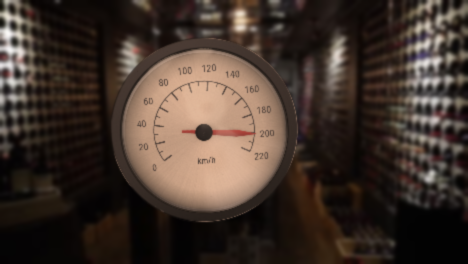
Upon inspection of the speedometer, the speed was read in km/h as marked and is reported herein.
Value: 200 km/h
